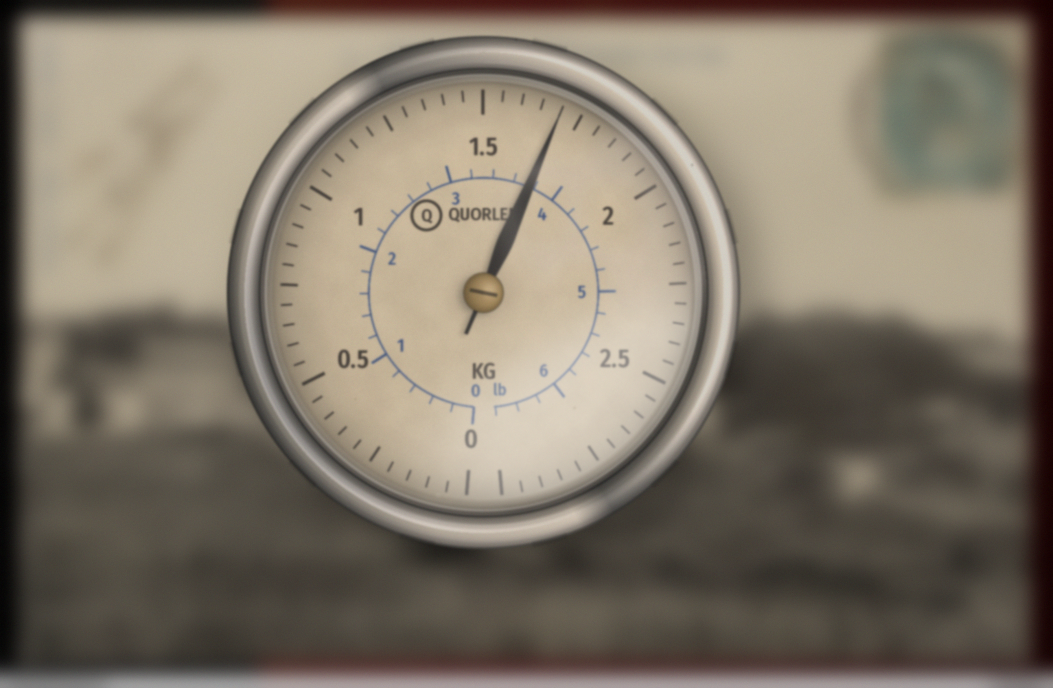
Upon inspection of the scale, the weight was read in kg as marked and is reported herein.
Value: 1.7 kg
